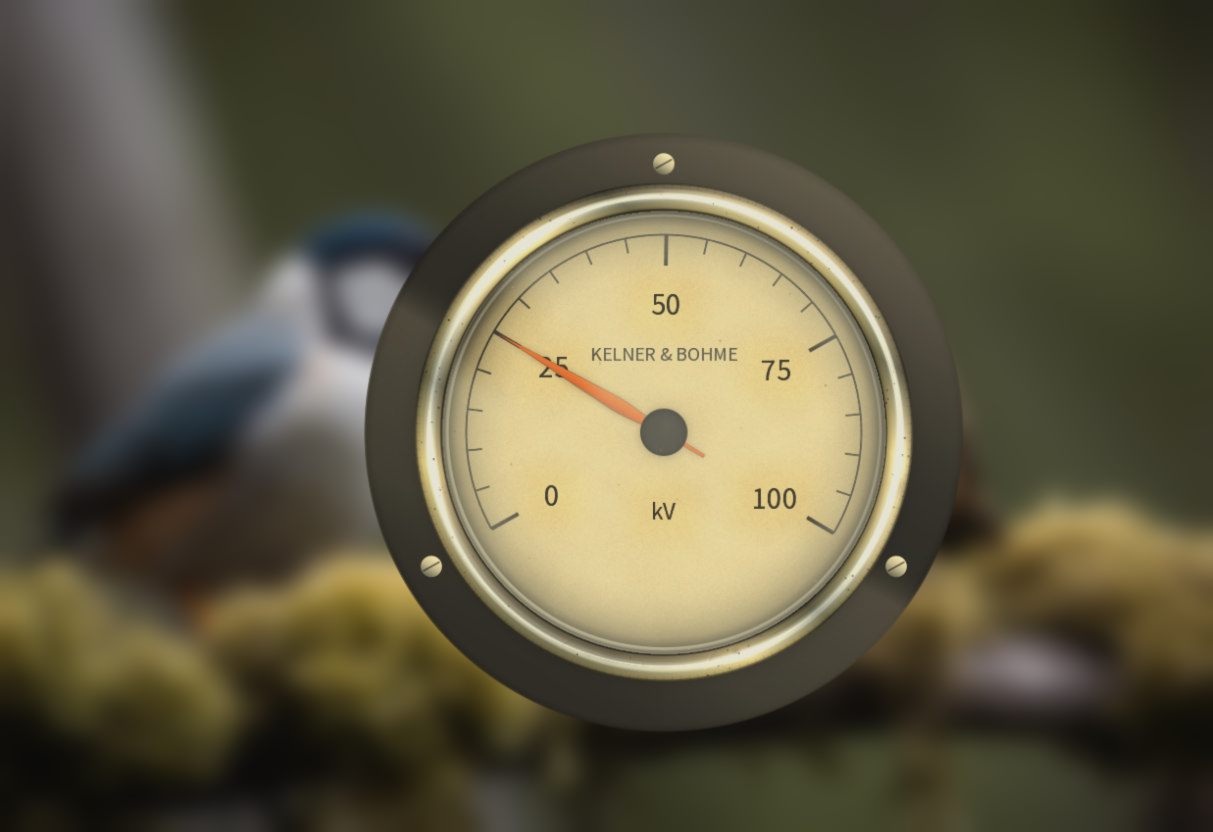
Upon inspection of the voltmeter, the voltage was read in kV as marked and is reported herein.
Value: 25 kV
